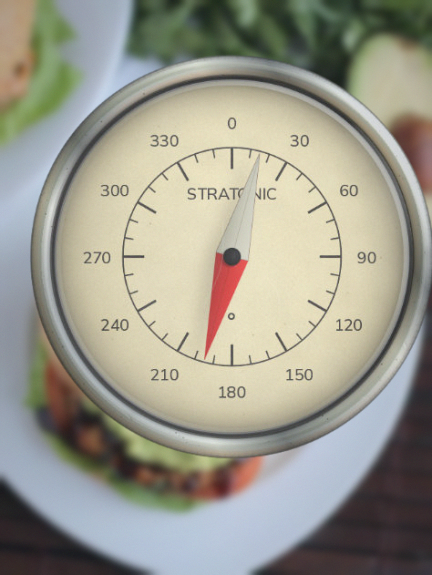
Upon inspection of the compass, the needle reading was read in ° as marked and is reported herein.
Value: 195 °
